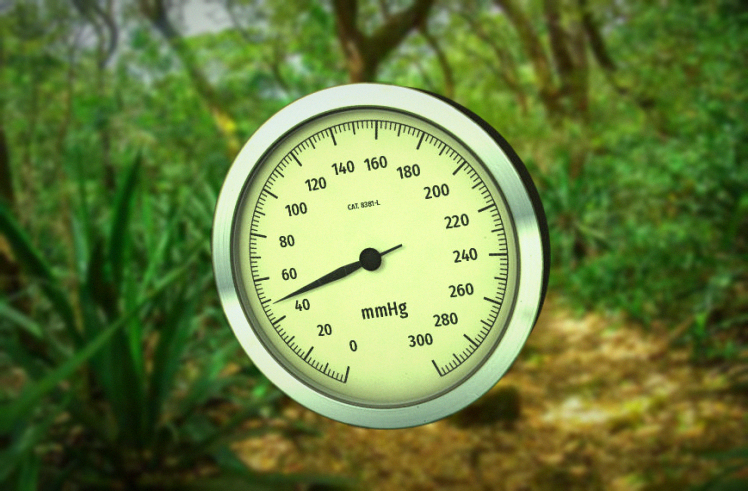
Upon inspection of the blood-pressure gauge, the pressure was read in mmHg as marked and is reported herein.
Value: 48 mmHg
